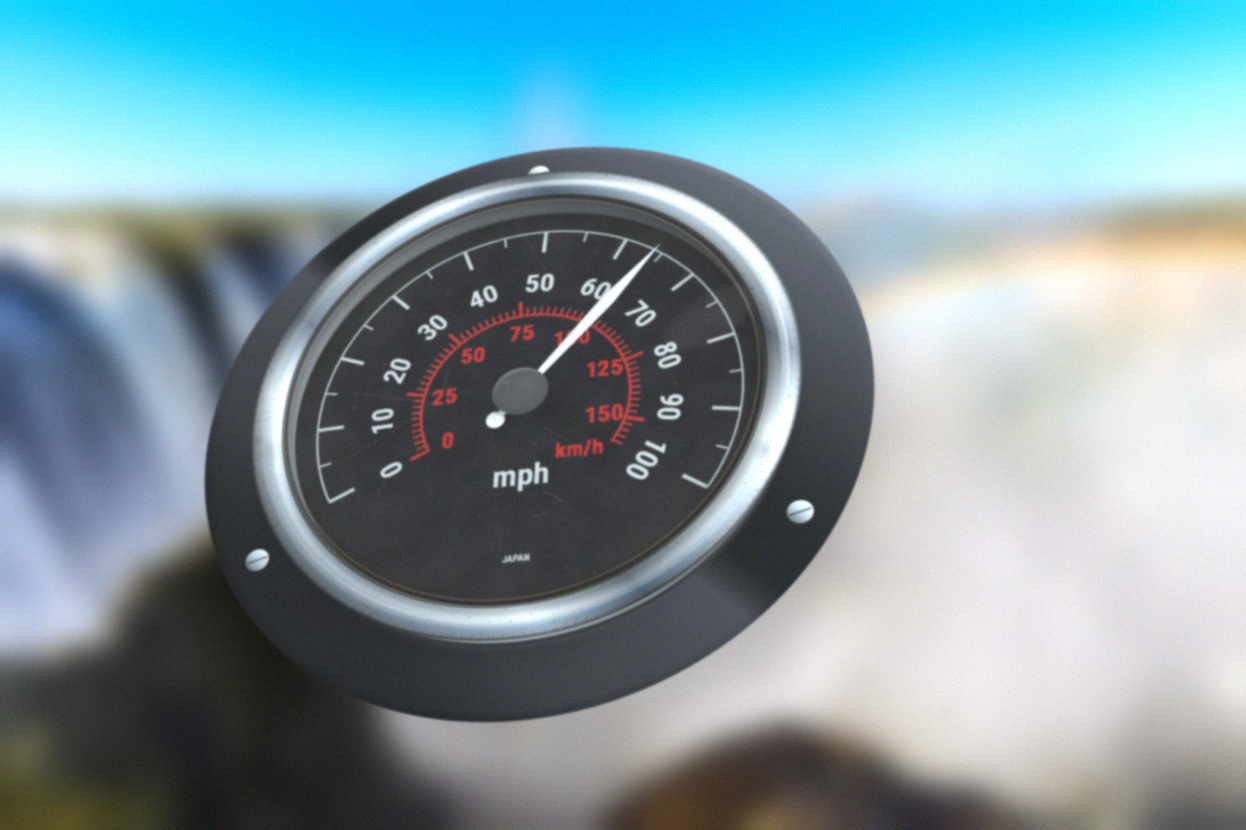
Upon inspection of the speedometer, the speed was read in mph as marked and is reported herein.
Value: 65 mph
